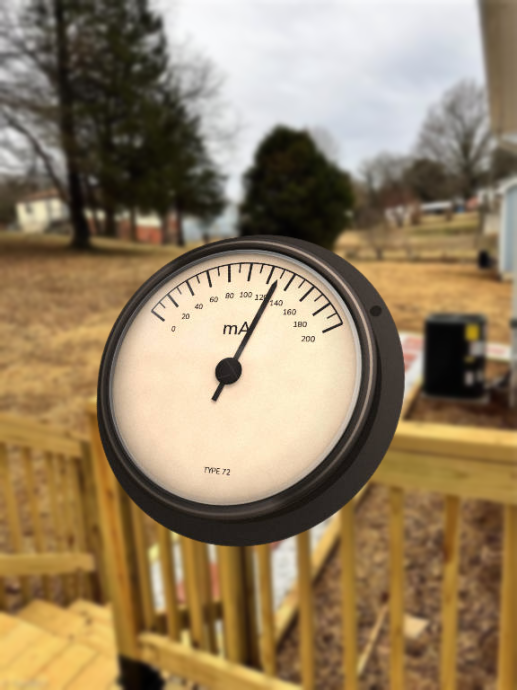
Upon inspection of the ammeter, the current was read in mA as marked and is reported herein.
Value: 130 mA
